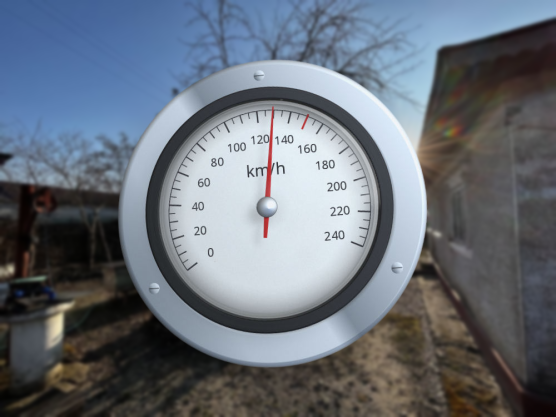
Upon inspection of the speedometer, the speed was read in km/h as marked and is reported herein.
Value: 130 km/h
